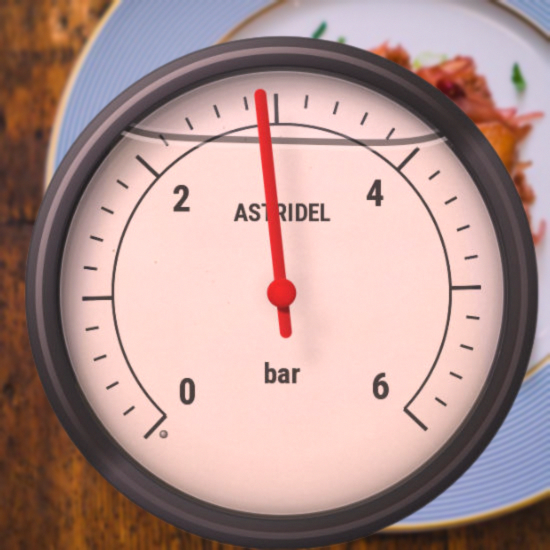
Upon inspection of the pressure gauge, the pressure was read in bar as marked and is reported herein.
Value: 2.9 bar
